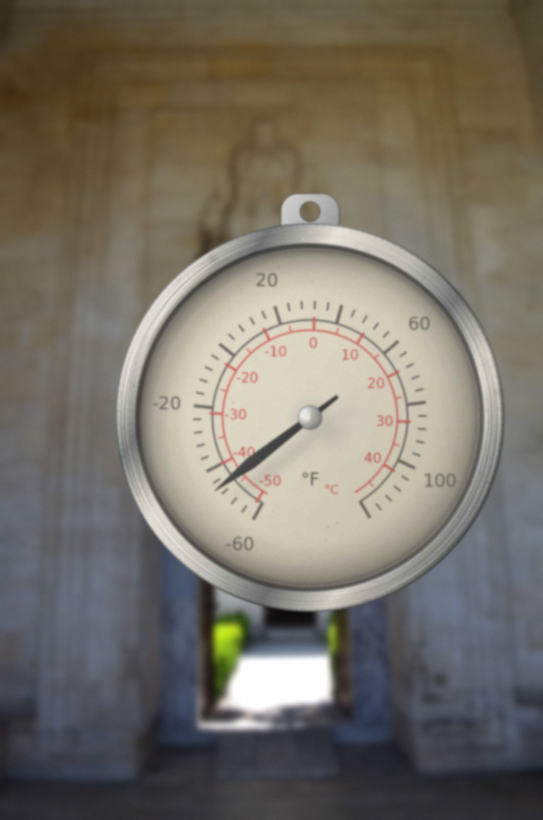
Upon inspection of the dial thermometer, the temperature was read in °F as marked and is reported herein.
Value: -46 °F
